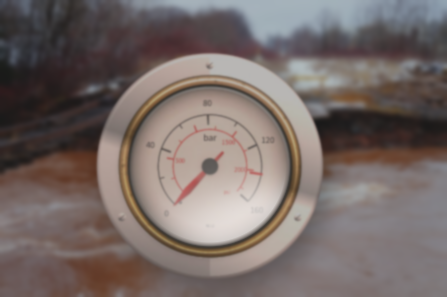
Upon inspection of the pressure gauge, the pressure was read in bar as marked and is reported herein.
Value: 0 bar
